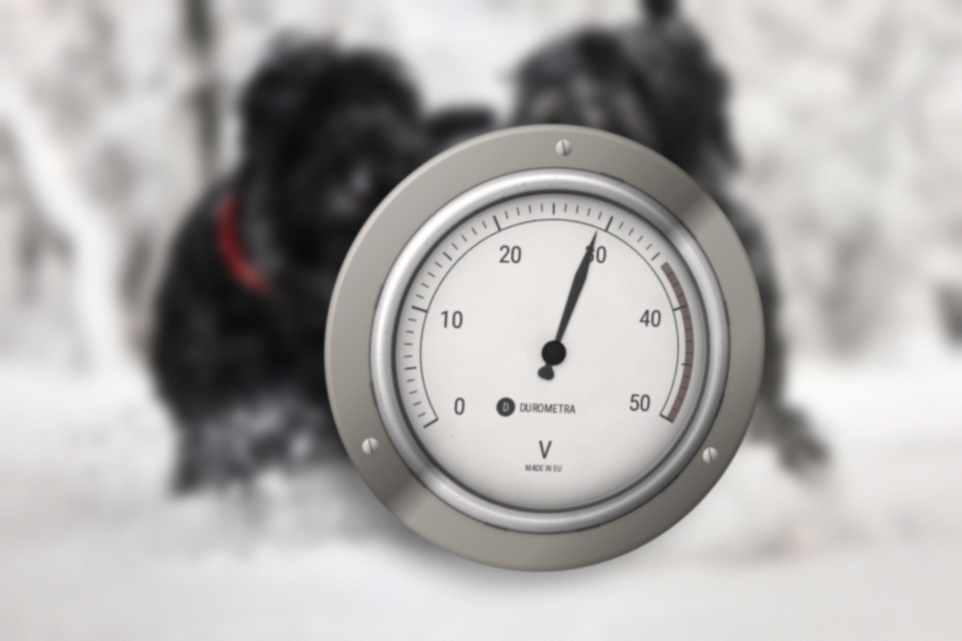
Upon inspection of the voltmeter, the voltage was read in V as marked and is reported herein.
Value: 29 V
